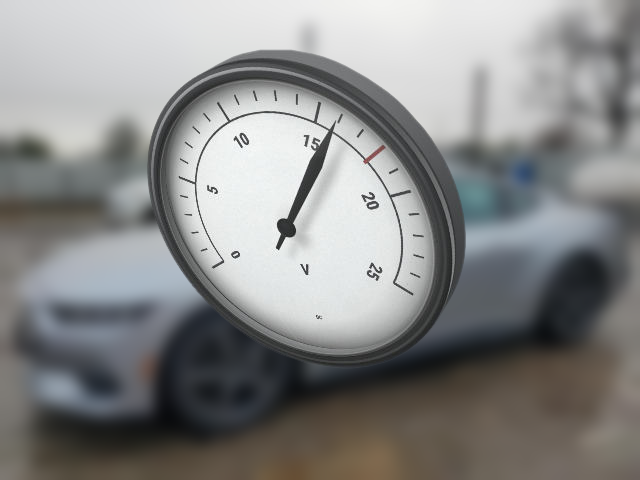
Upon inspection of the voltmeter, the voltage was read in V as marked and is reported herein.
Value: 16 V
